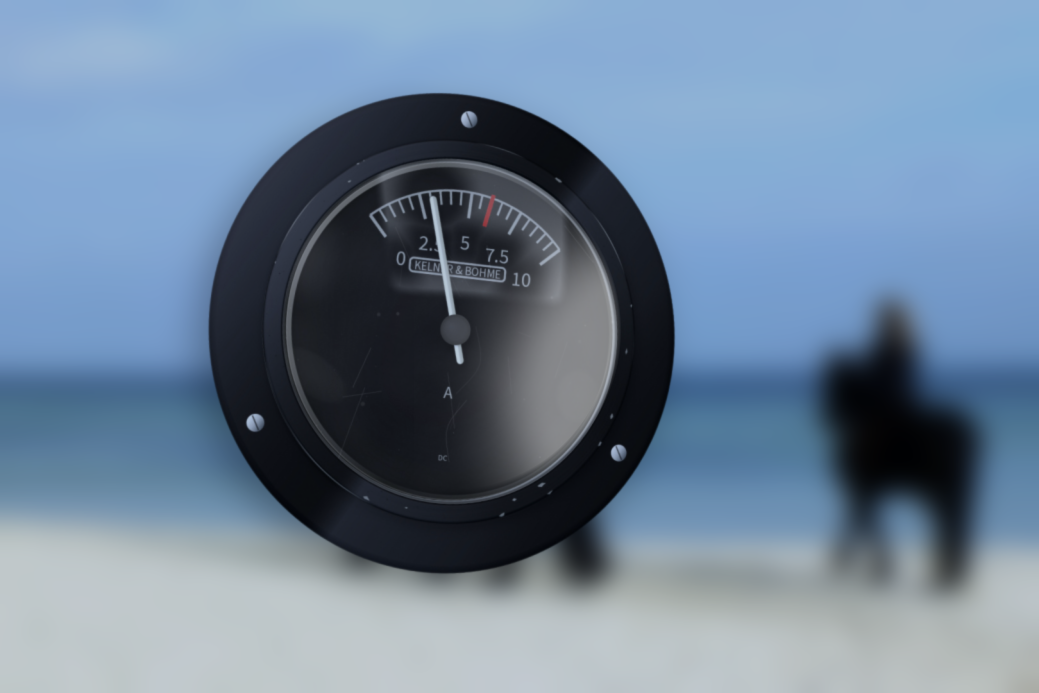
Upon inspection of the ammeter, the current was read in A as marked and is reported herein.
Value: 3 A
